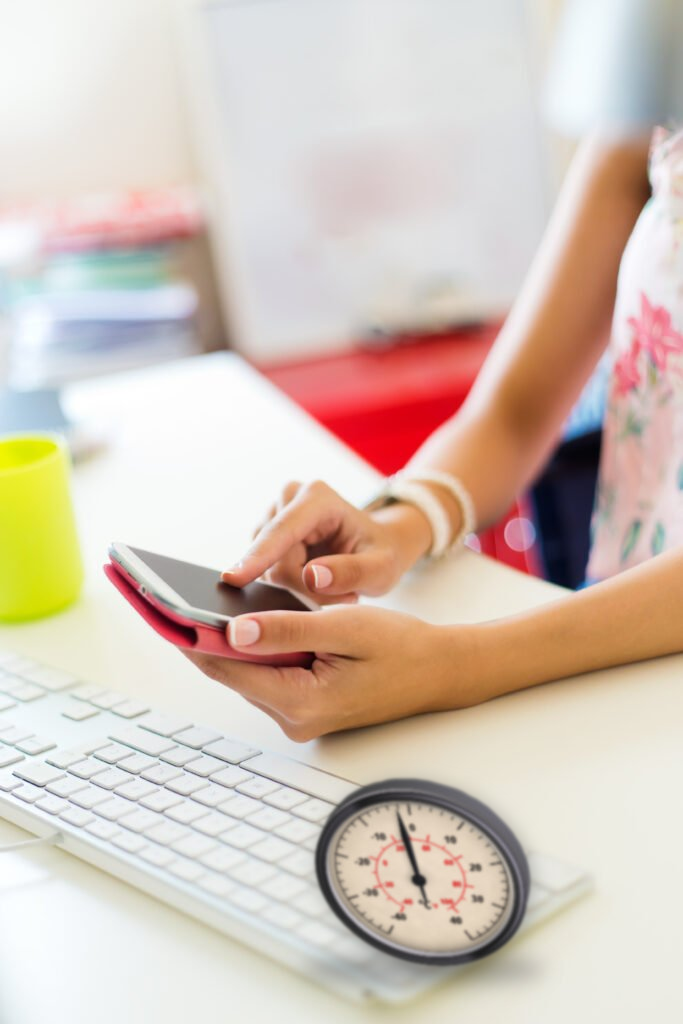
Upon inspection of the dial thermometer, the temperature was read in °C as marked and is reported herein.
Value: -2 °C
